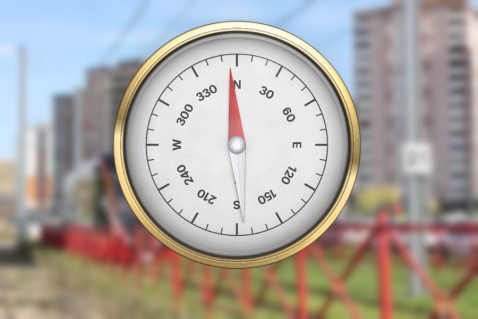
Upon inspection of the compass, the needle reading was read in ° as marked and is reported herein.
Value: 355 °
